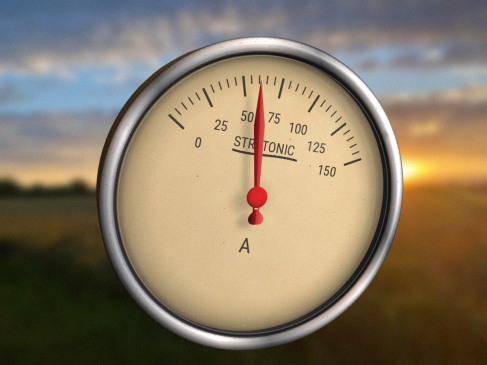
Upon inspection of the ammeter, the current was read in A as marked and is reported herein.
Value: 60 A
